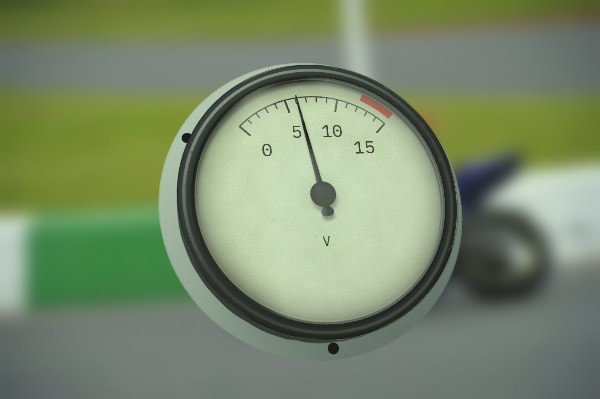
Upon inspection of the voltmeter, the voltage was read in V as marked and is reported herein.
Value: 6 V
